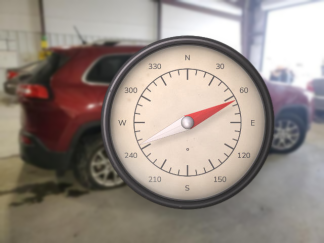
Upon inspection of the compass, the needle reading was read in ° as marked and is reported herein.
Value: 65 °
